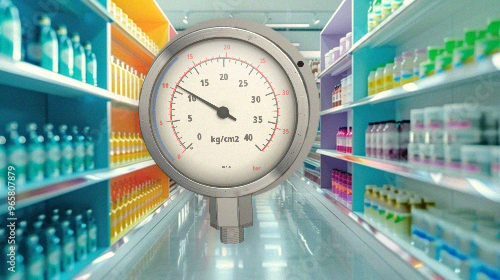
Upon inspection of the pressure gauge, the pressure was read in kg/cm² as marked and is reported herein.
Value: 11 kg/cm²
